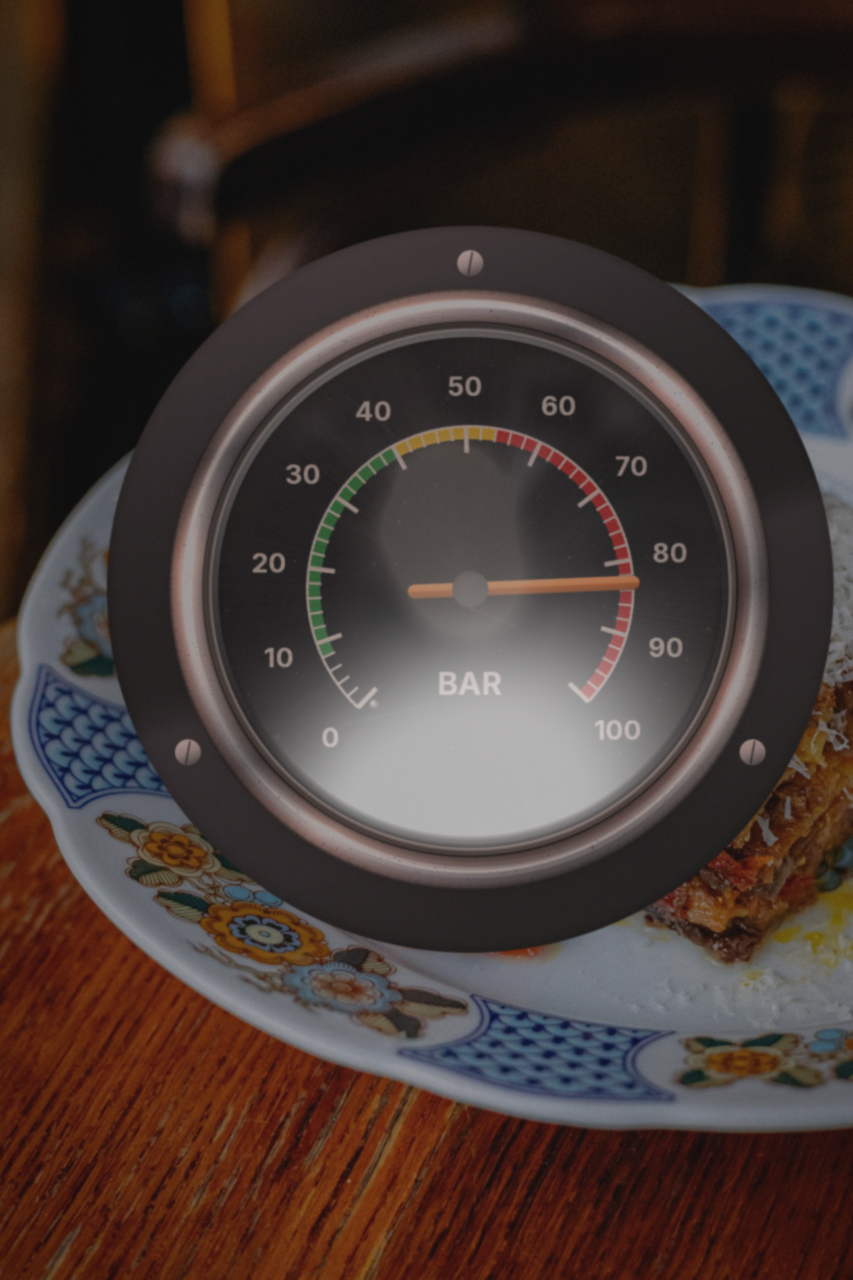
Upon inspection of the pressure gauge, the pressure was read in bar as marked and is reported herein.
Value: 83 bar
